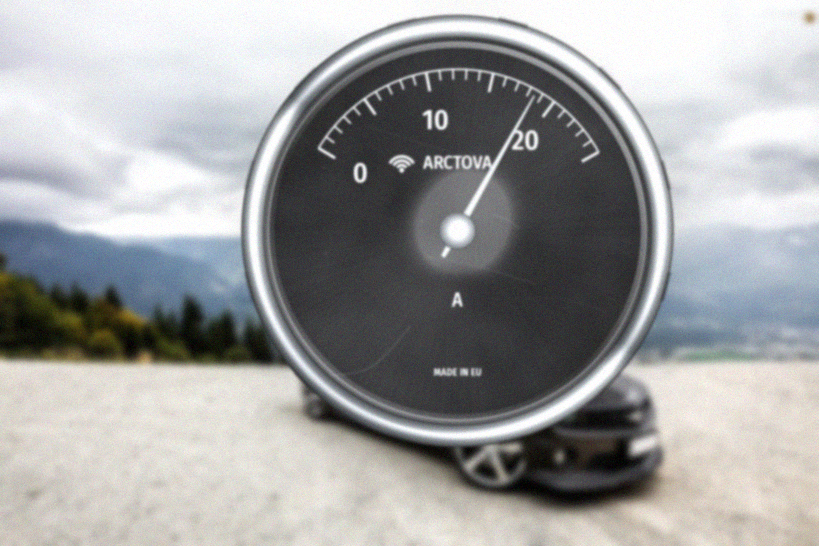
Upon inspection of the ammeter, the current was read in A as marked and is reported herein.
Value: 18.5 A
